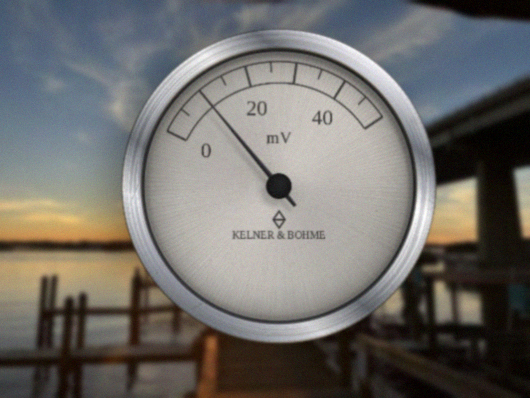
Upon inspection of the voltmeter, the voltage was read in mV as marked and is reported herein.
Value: 10 mV
